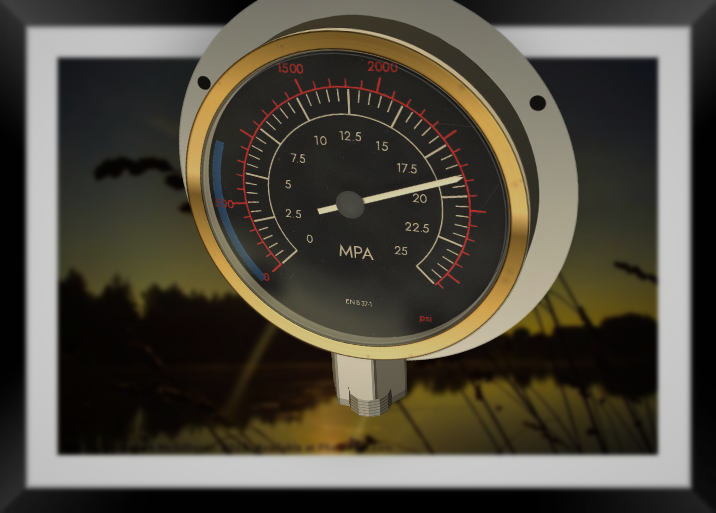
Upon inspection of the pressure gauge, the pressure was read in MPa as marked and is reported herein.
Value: 19 MPa
